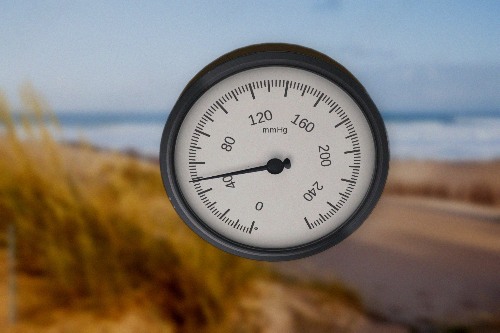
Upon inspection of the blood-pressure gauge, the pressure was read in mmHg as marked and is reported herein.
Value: 50 mmHg
